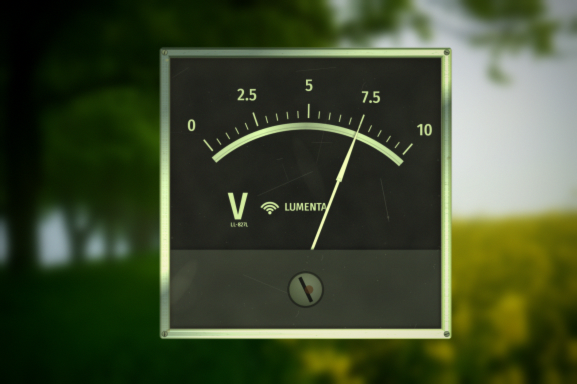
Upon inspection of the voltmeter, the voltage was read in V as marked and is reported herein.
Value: 7.5 V
